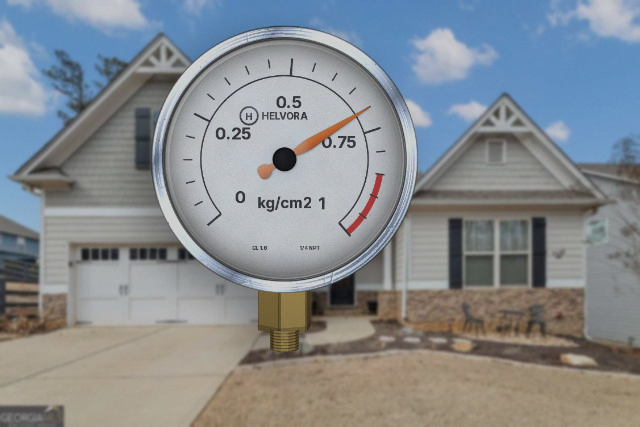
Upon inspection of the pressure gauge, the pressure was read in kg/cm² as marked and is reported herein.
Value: 0.7 kg/cm²
